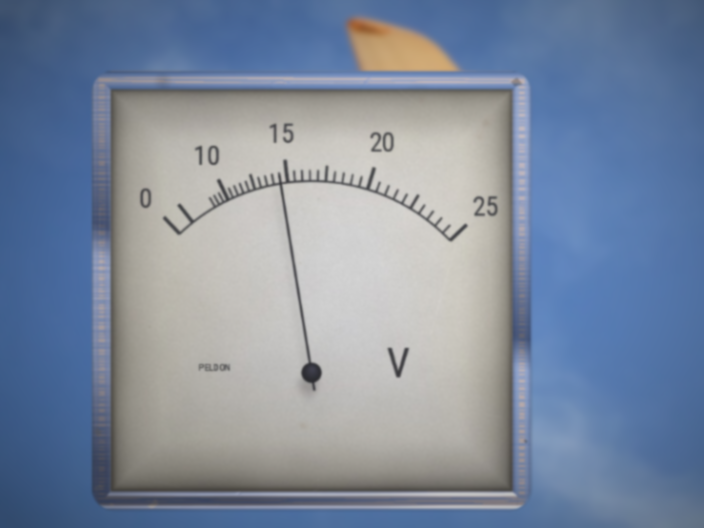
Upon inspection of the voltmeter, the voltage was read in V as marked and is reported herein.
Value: 14.5 V
